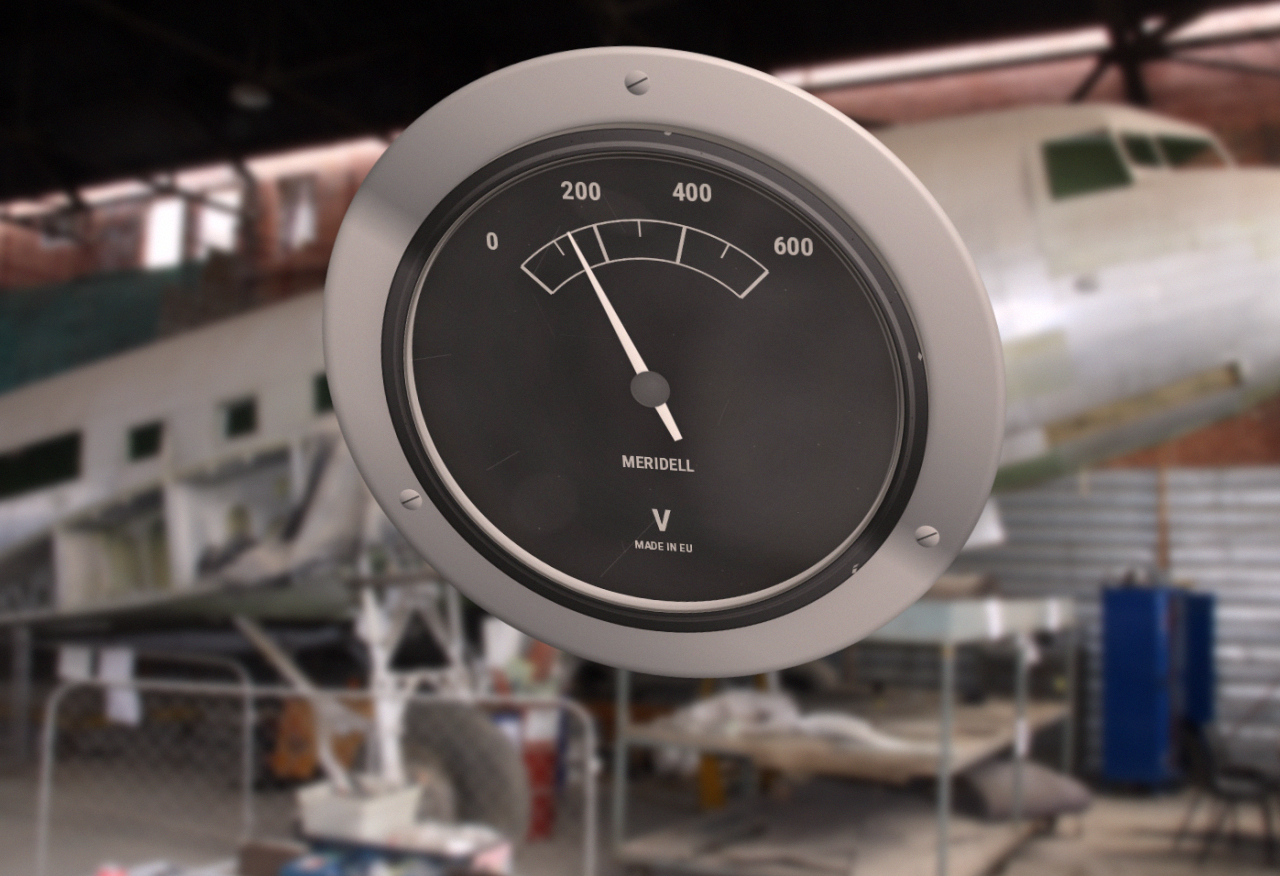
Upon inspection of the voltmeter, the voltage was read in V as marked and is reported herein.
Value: 150 V
